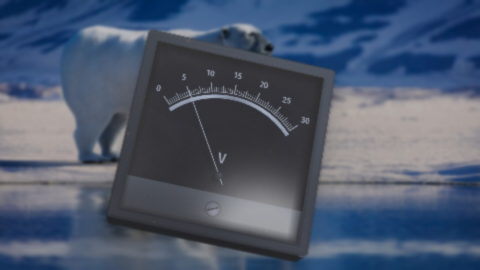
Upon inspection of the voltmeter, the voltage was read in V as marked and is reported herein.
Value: 5 V
